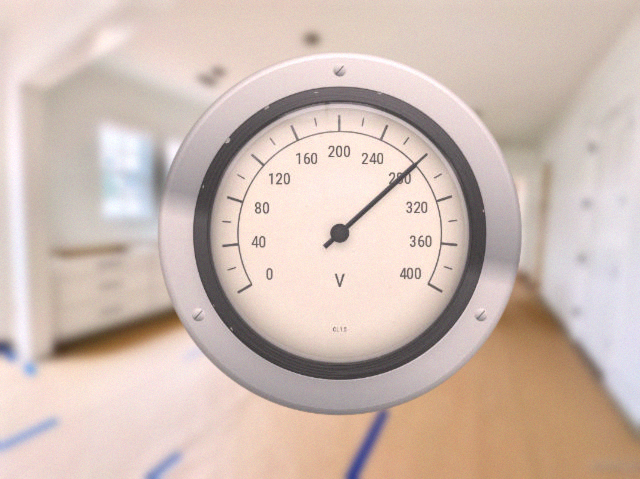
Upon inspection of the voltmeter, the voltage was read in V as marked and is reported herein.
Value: 280 V
